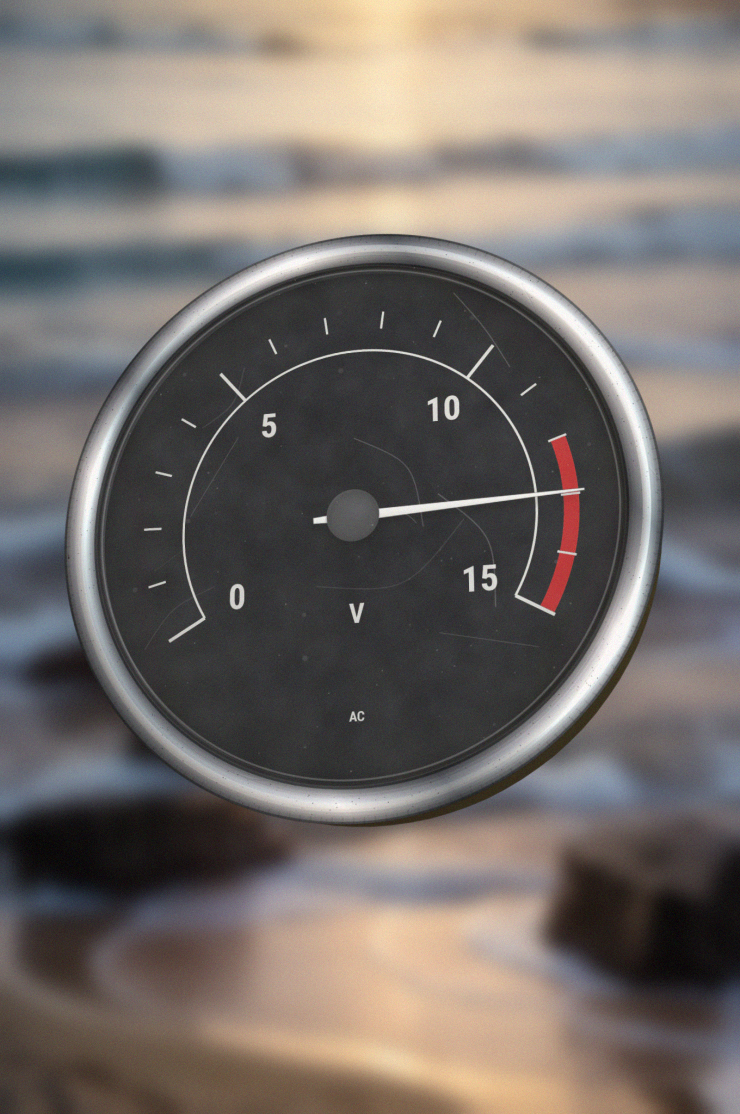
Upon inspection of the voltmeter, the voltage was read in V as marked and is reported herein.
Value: 13 V
